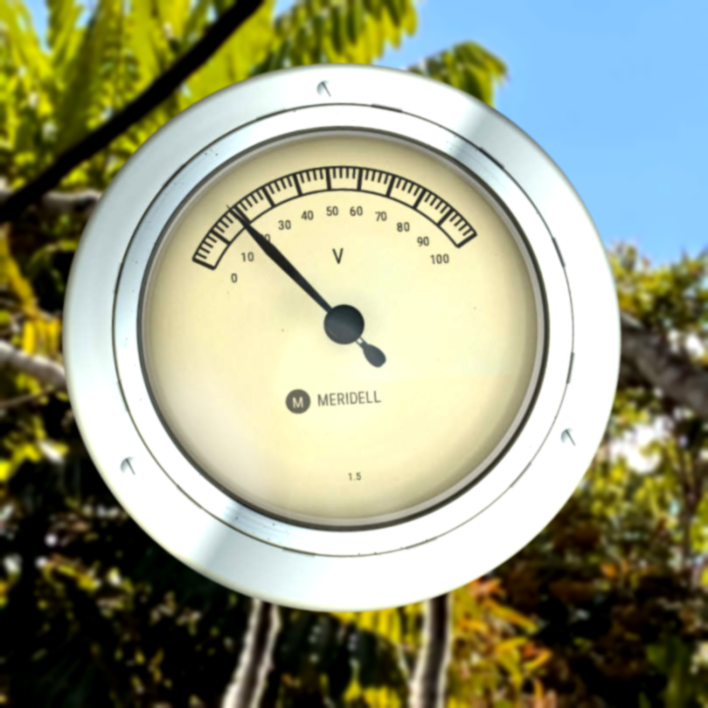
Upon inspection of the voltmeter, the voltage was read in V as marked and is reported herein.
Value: 18 V
